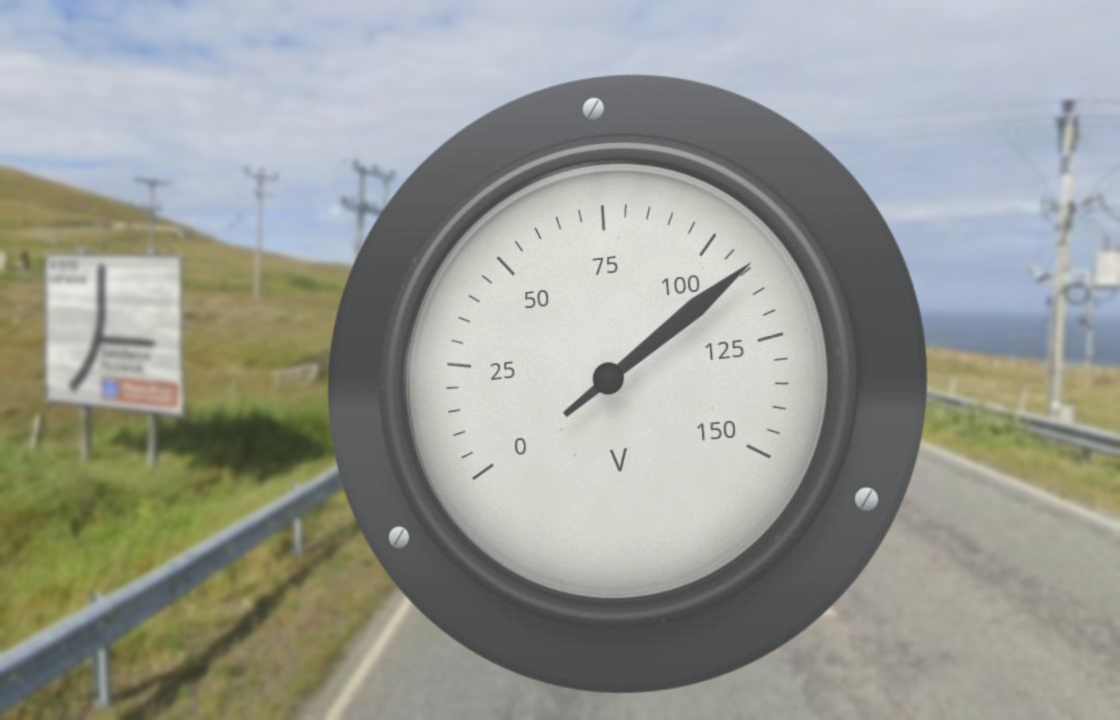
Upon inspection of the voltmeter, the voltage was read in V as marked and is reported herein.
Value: 110 V
